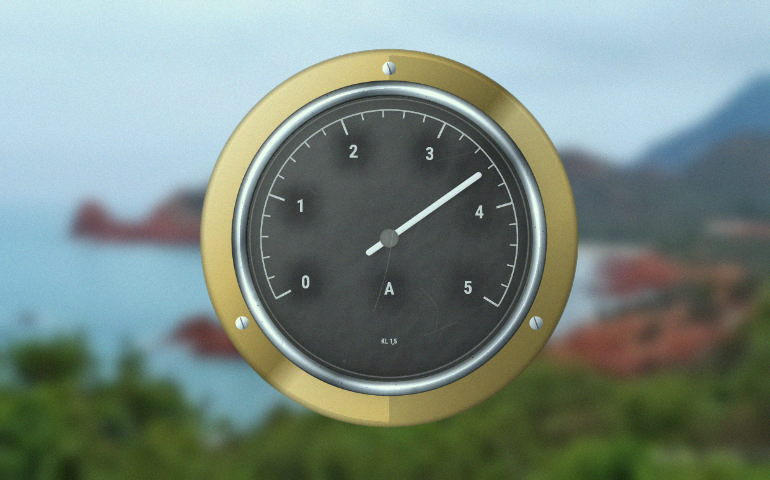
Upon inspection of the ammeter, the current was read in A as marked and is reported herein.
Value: 3.6 A
